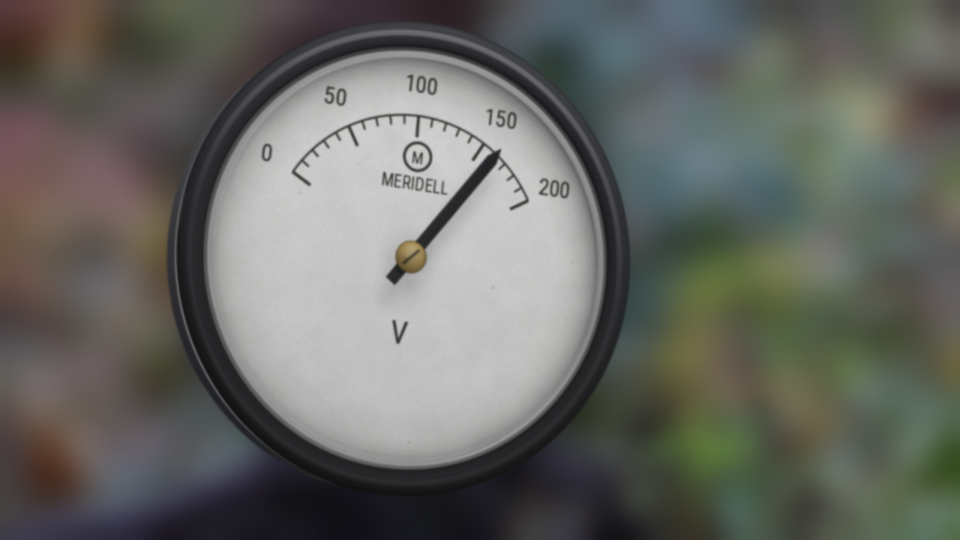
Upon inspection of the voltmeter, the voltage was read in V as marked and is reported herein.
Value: 160 V
